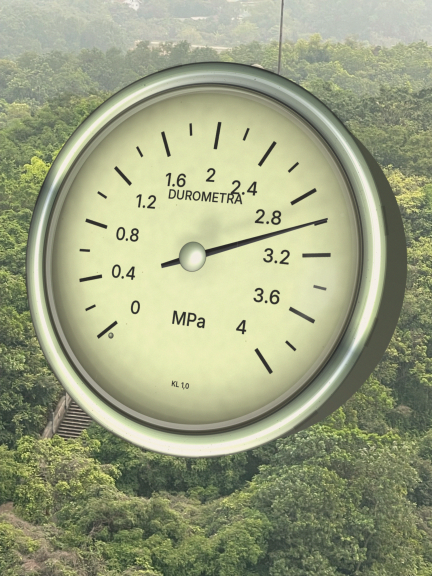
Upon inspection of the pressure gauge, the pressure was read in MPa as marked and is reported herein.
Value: 3 MPa
